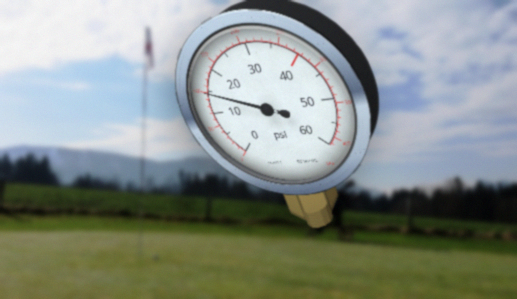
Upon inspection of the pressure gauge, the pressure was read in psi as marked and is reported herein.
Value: 15 psi
